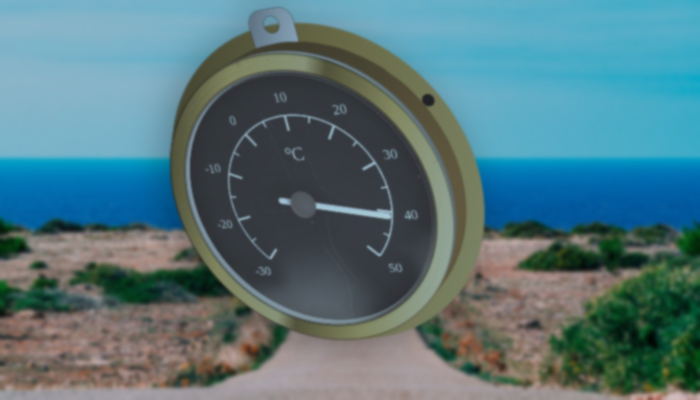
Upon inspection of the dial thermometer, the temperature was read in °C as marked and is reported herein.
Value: 40 °C
